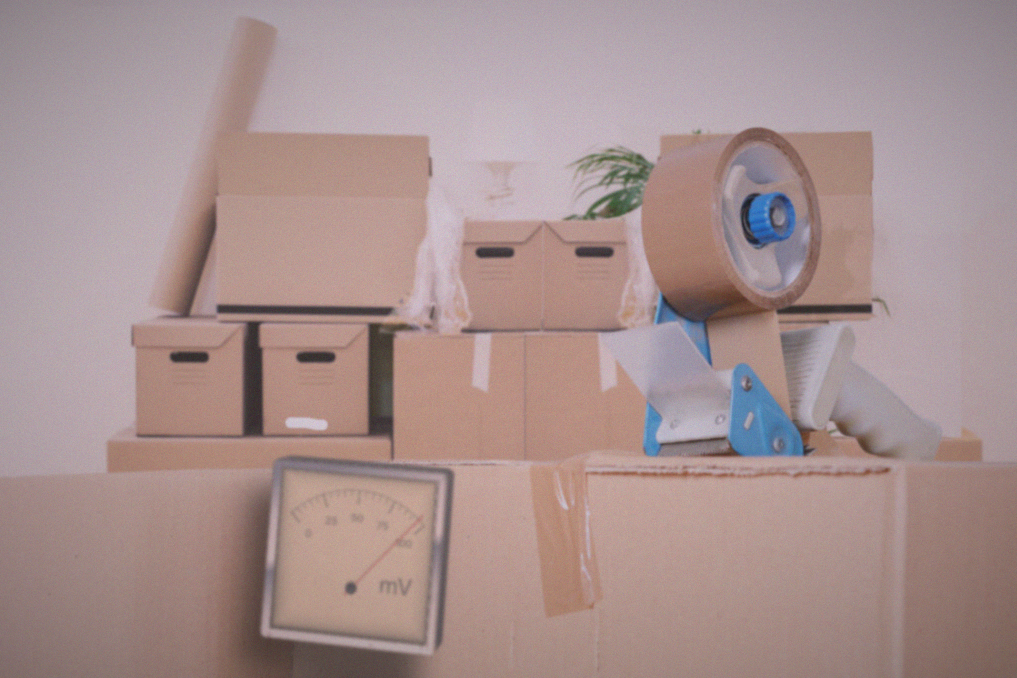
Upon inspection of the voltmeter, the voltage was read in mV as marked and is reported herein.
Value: 95 mV
